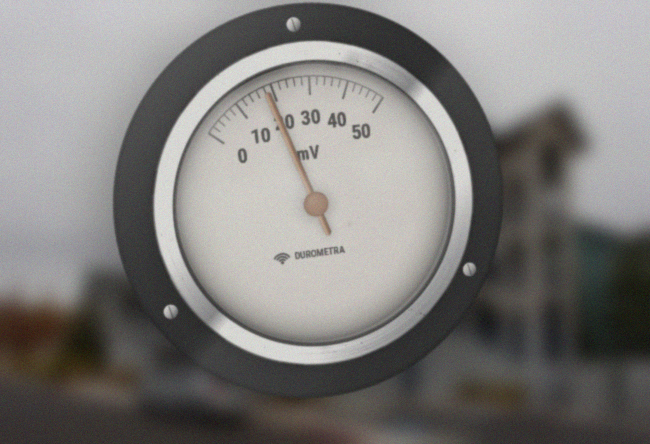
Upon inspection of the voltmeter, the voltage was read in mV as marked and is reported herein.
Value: 18 mV
